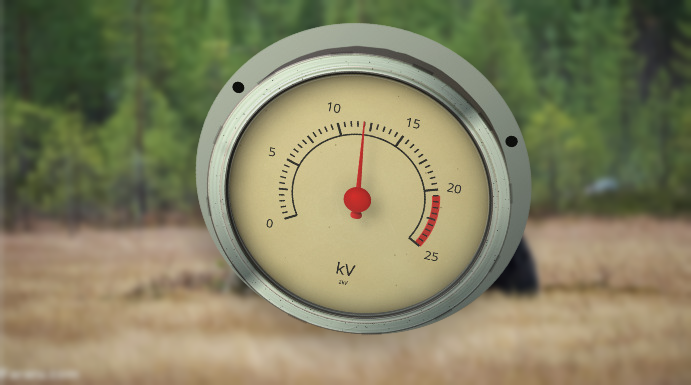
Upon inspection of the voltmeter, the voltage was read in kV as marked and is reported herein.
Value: 12 kV
